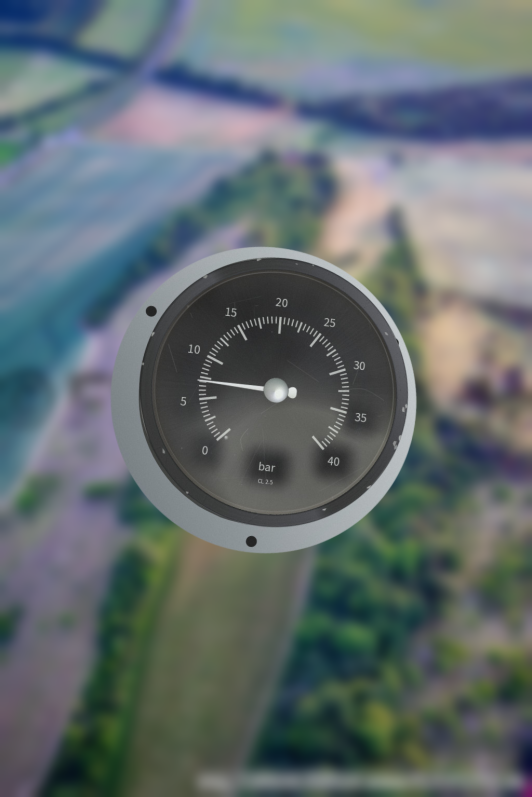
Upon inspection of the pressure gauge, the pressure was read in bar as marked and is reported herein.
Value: 7 bar
